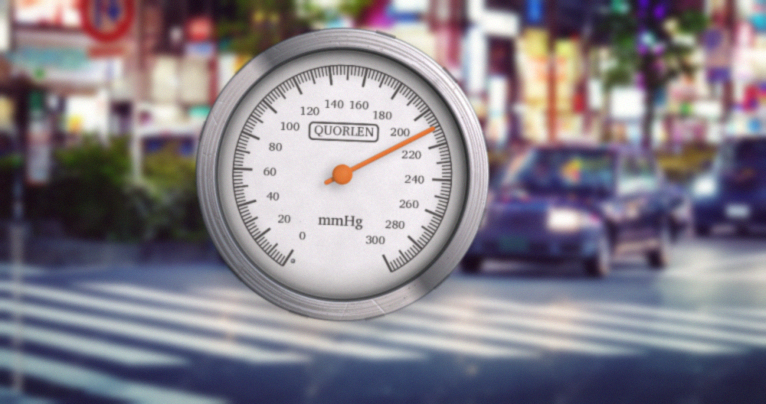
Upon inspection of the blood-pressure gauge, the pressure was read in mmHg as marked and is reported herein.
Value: 210 mmHg
